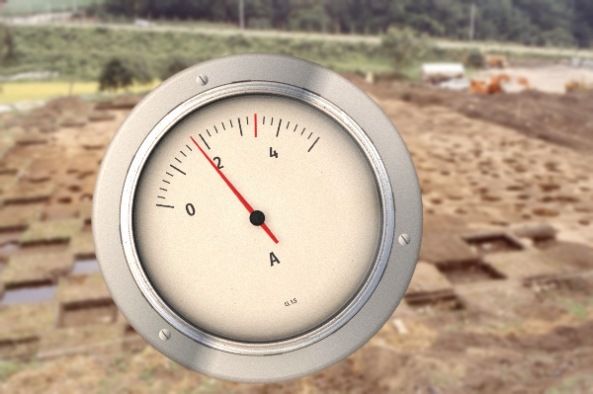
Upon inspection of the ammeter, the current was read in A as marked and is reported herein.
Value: 1.8 A
